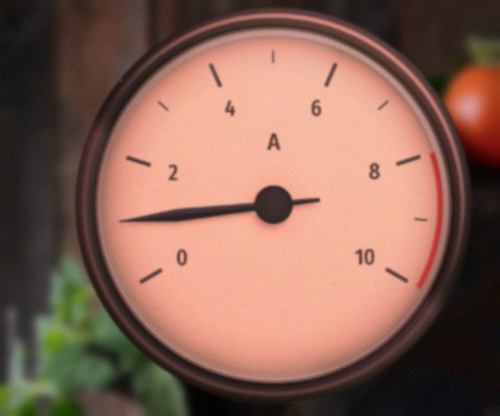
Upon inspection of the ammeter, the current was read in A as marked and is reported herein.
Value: 1 A
